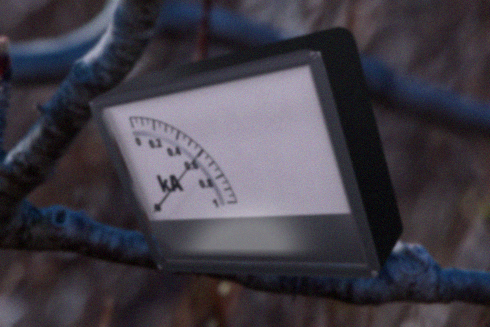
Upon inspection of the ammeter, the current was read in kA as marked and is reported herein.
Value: 0.6 kA
